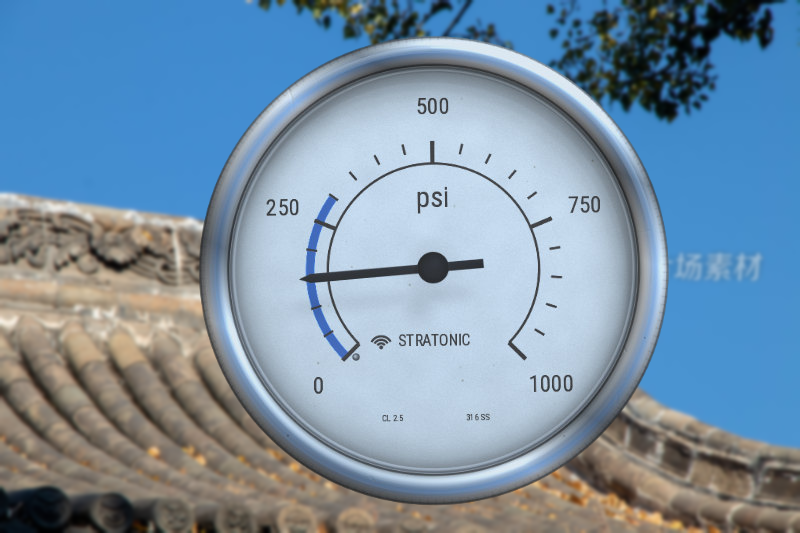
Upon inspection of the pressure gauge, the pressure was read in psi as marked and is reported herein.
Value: 150 psi
